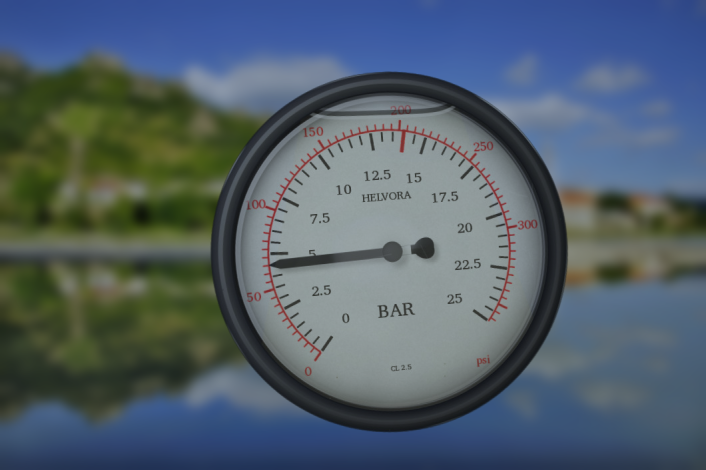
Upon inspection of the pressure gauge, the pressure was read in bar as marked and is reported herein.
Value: 4.5 bar
